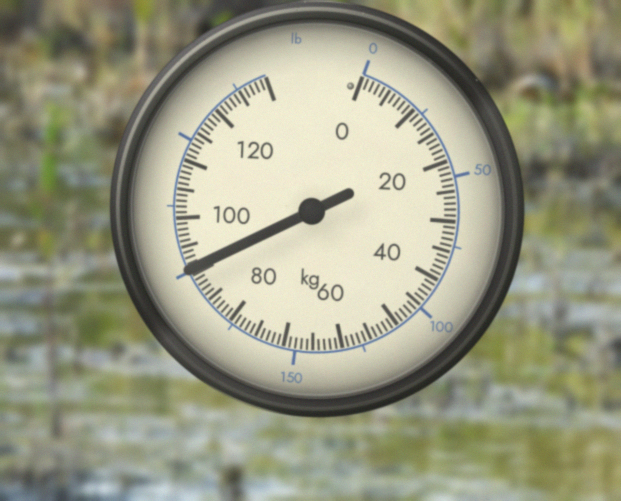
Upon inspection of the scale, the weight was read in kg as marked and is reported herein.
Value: 91 kg
